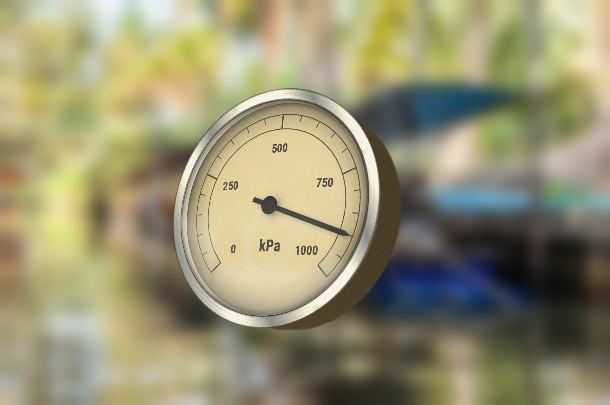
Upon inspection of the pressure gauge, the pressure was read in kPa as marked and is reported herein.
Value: 900 kPa
